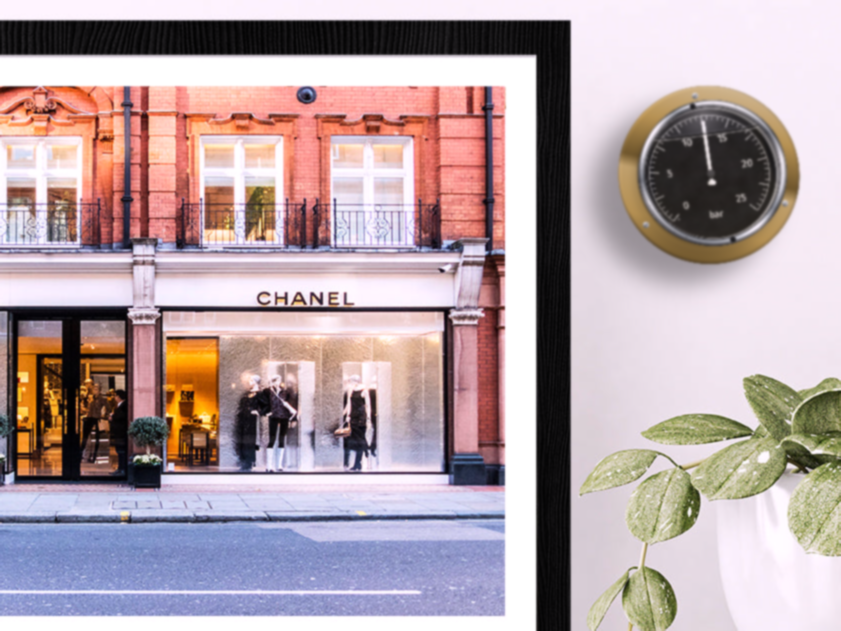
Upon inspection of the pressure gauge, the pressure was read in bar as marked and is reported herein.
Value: 12.5 bar
